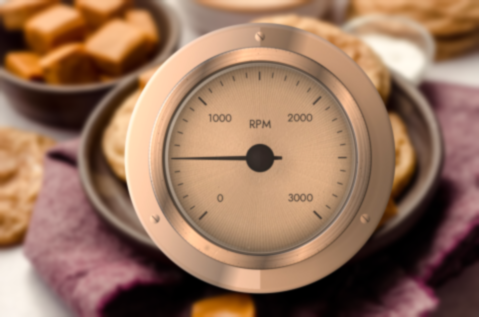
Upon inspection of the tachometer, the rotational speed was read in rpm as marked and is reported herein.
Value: 500 rpm
